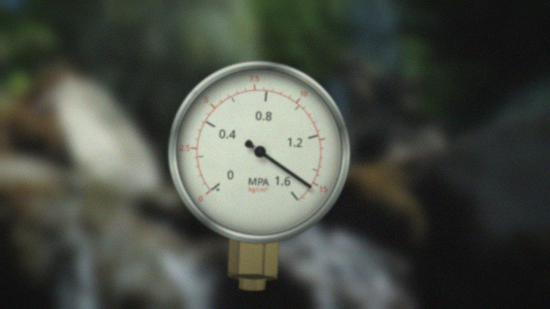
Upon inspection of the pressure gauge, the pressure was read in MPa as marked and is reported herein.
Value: 1.5 MPa
